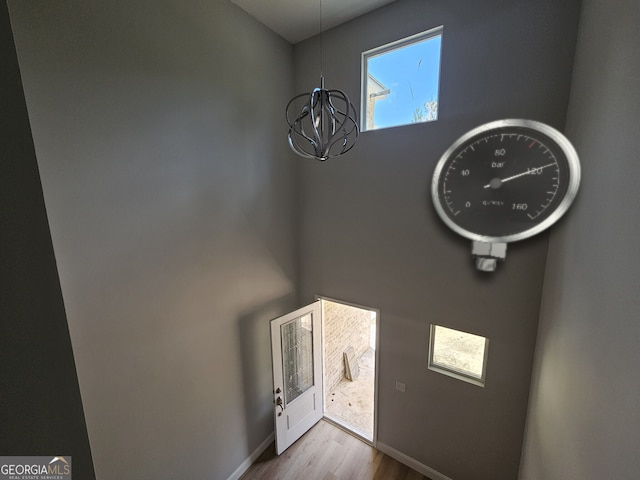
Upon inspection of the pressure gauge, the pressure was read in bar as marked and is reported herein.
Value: 120 bar
